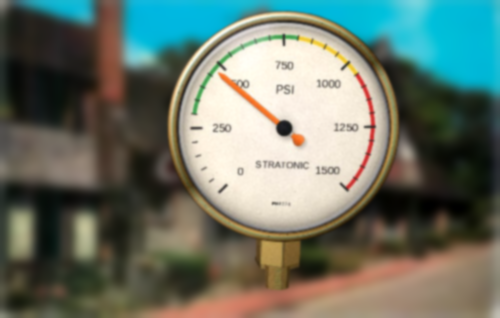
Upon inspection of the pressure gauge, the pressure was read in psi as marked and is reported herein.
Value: 475 psi
